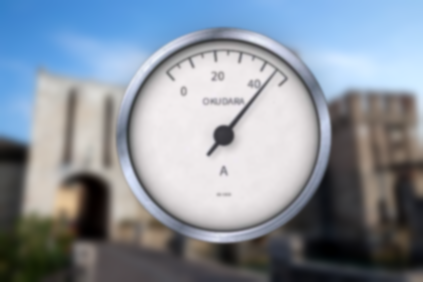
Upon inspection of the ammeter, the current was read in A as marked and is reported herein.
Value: 45 A
